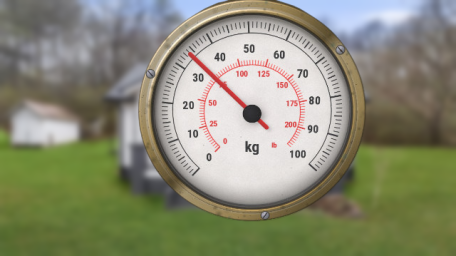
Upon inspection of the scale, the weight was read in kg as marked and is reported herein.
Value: 34 kg
